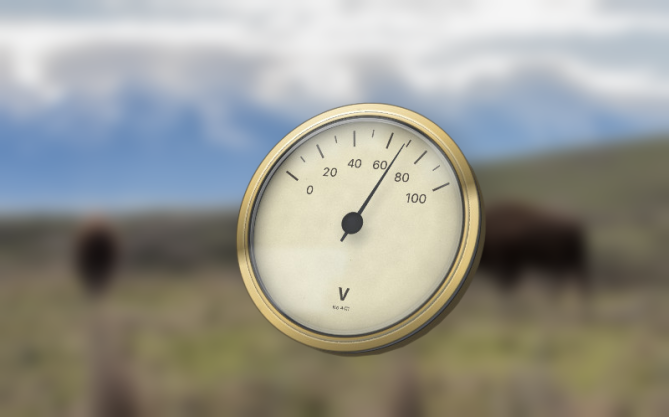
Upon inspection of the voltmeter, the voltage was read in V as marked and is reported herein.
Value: 70 V
